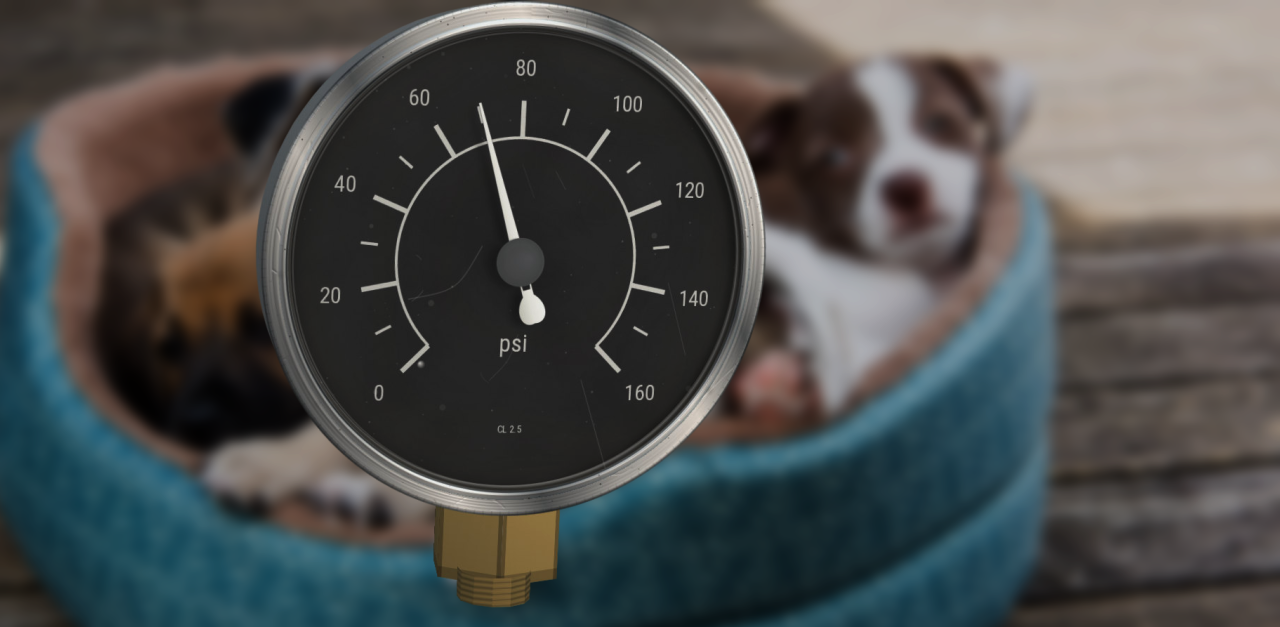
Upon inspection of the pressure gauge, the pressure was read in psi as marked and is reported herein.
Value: 70 psi
